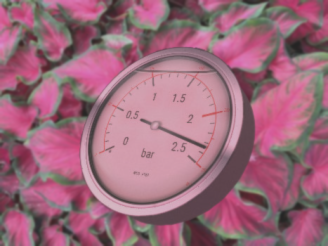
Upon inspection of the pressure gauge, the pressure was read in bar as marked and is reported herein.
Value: 2.35 bar
